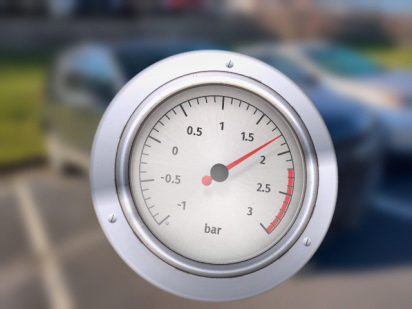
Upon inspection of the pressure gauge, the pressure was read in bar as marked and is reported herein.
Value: 1.8 bar
